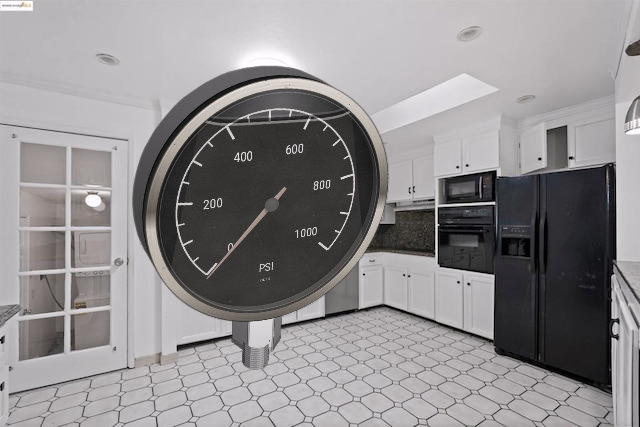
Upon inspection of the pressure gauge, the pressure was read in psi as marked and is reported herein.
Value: 0 psi
